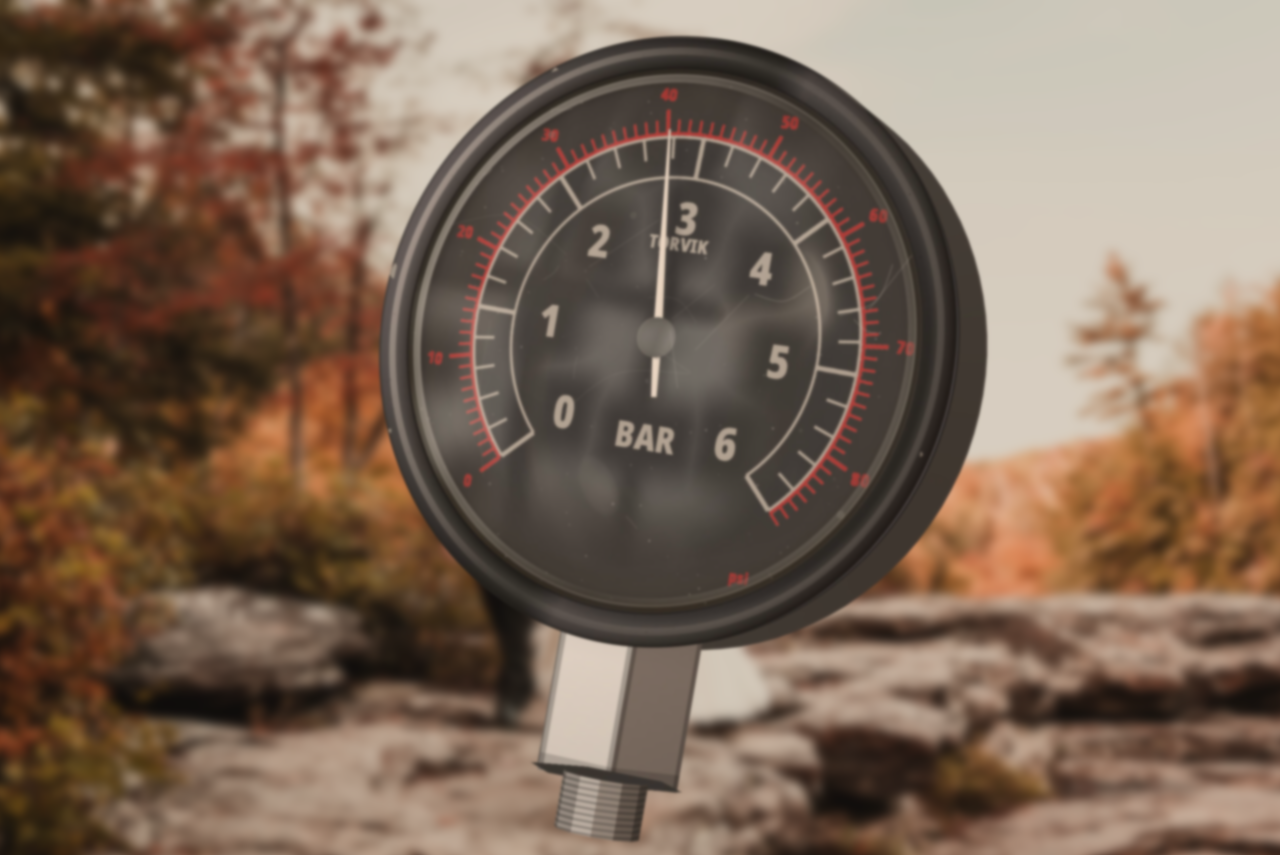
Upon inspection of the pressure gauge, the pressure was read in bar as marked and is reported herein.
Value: 2.8 bar
